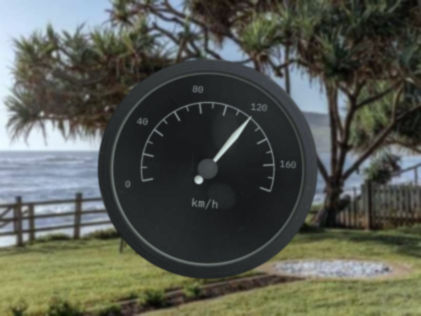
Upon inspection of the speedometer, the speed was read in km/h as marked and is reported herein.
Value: 120 km/h
